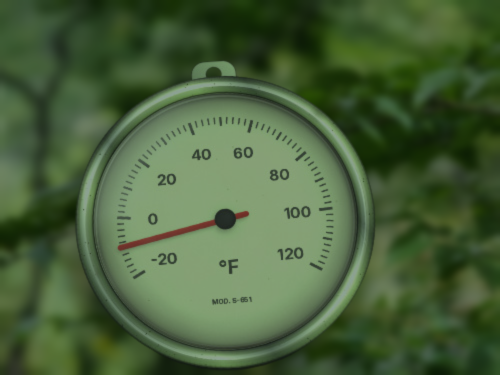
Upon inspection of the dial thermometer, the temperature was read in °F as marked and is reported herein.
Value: -10 °F
